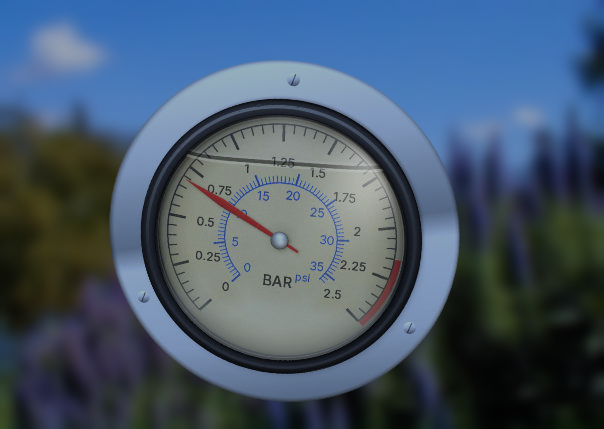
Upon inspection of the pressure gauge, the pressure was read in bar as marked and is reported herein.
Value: 0.7 bar
